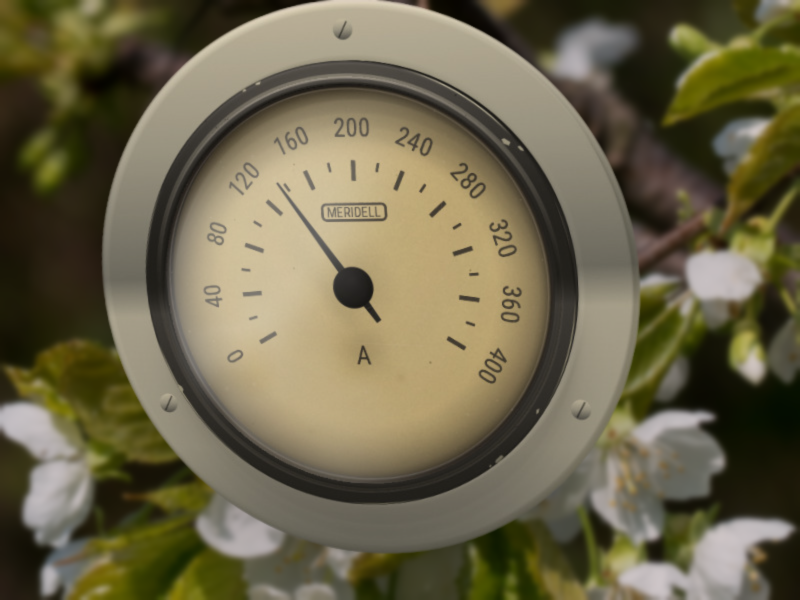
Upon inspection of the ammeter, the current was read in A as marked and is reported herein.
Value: 140 A
